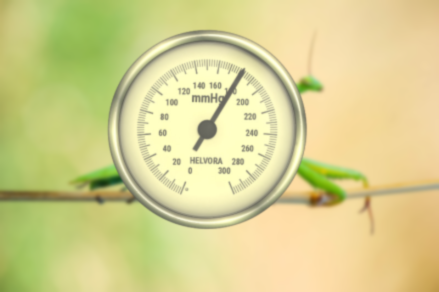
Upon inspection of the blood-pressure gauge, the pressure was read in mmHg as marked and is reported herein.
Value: 180 mmHg
